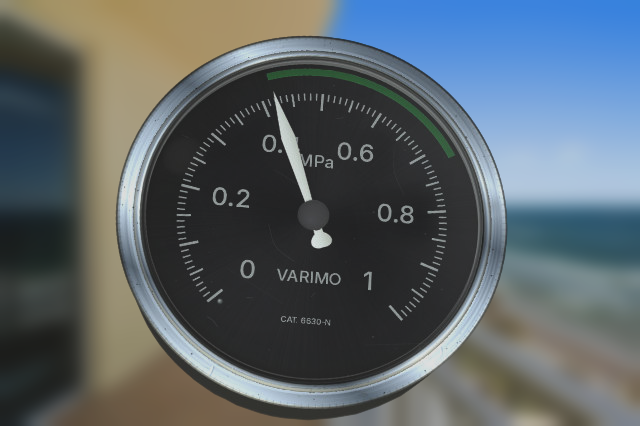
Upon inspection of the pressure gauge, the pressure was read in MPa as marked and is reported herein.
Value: 0.42 MPa
